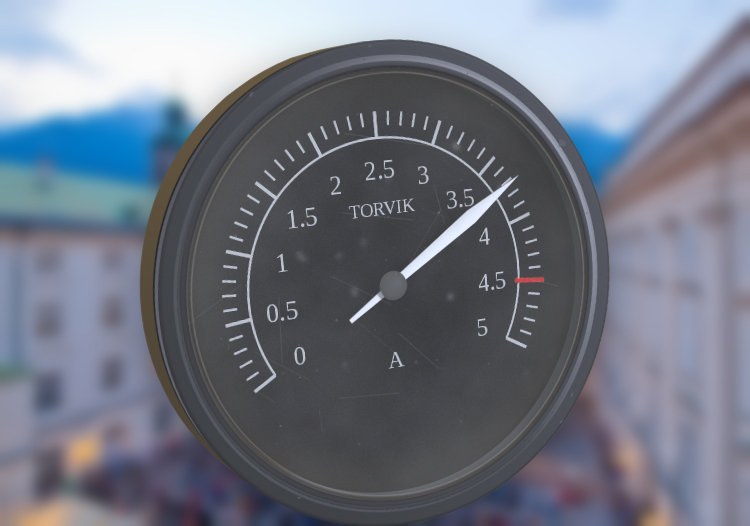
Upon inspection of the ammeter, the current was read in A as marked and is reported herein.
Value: 3.7 A
